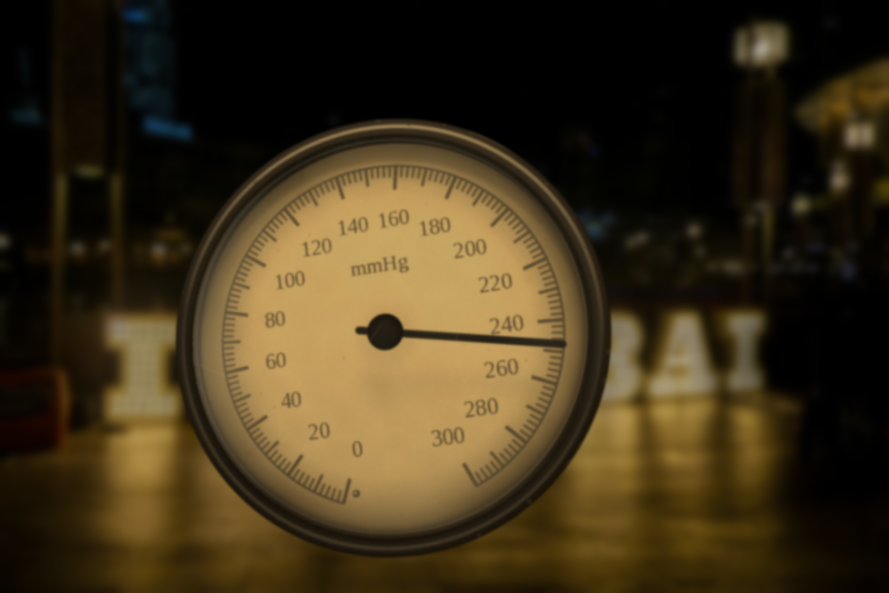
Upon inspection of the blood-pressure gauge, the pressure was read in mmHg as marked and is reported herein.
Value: 248 mmHg
